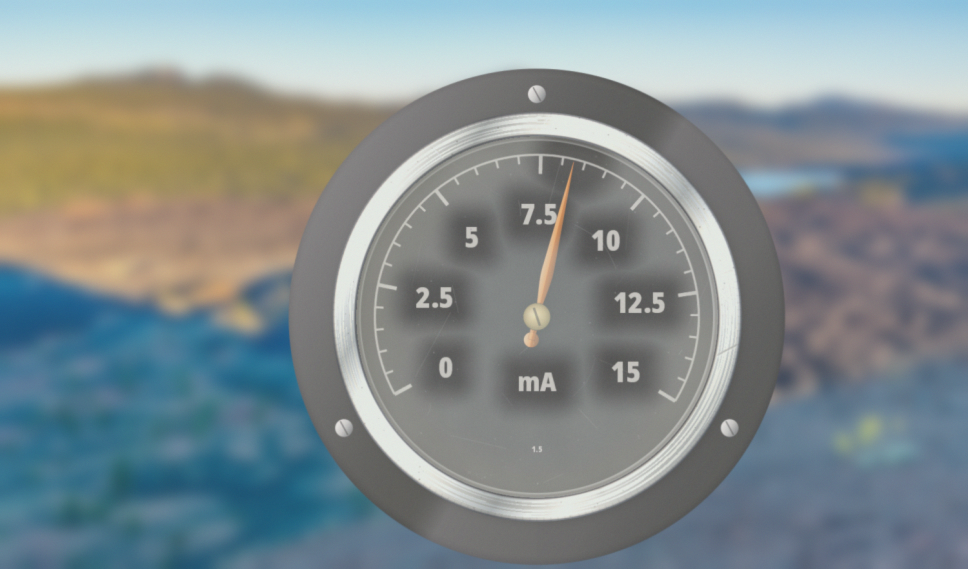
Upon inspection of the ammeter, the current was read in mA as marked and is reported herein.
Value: 8.25 mA
